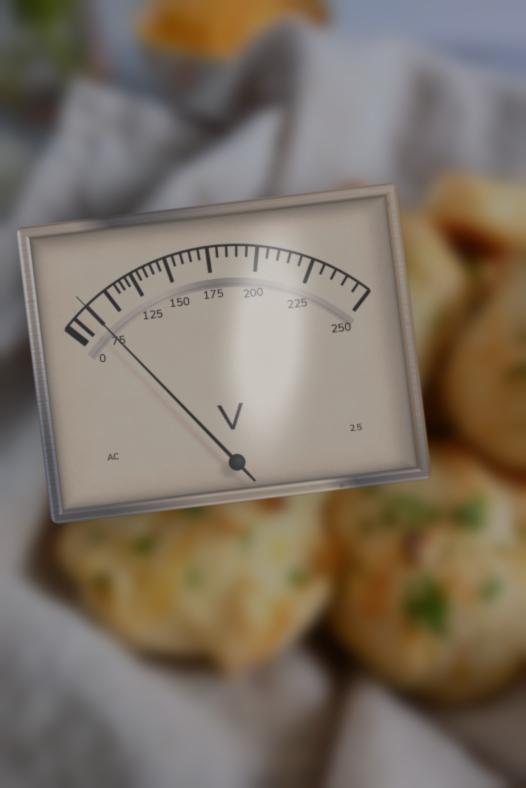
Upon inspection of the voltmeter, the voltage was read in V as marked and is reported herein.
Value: 75 V
